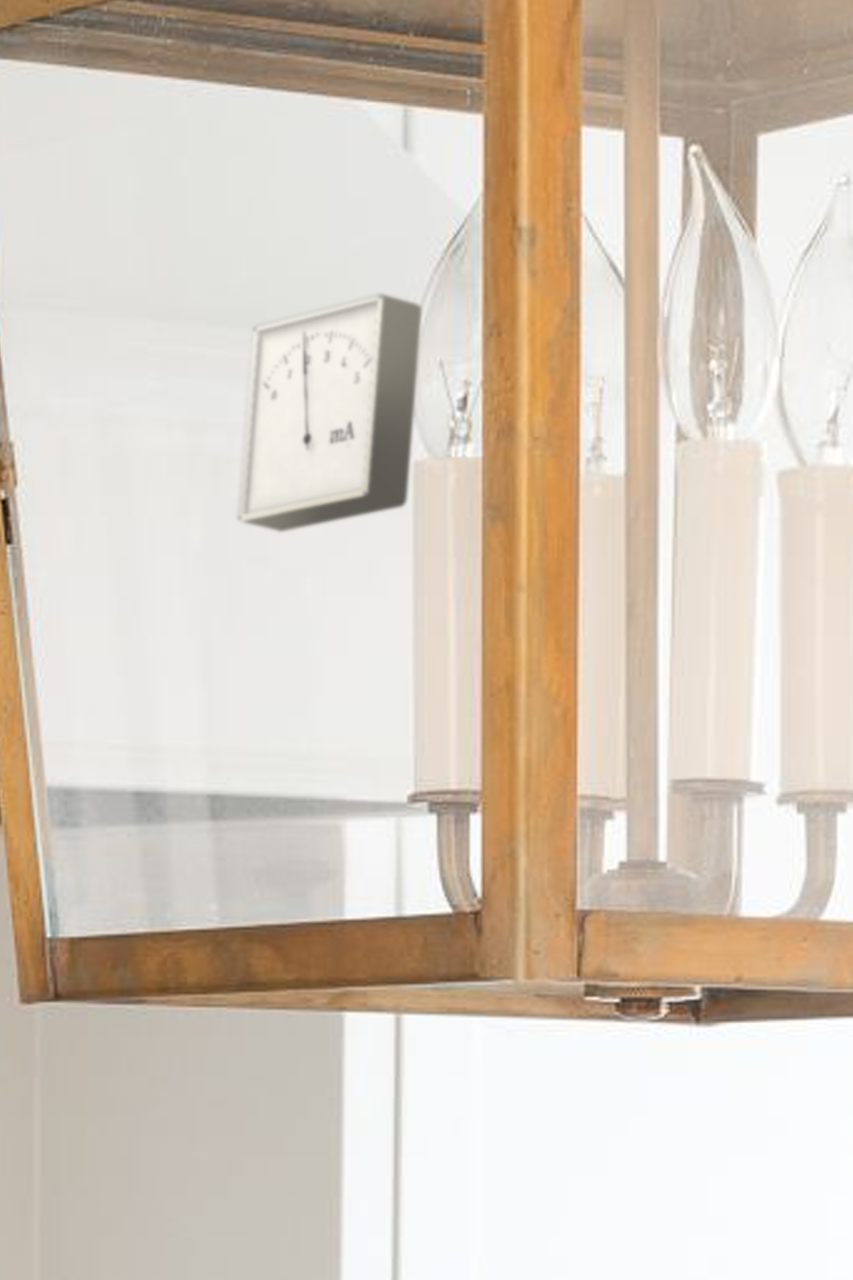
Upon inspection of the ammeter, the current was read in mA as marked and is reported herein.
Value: 2 mA
